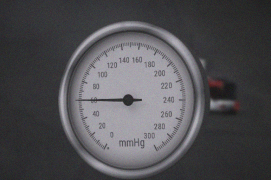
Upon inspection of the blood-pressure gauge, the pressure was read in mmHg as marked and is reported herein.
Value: 60 mmHg
